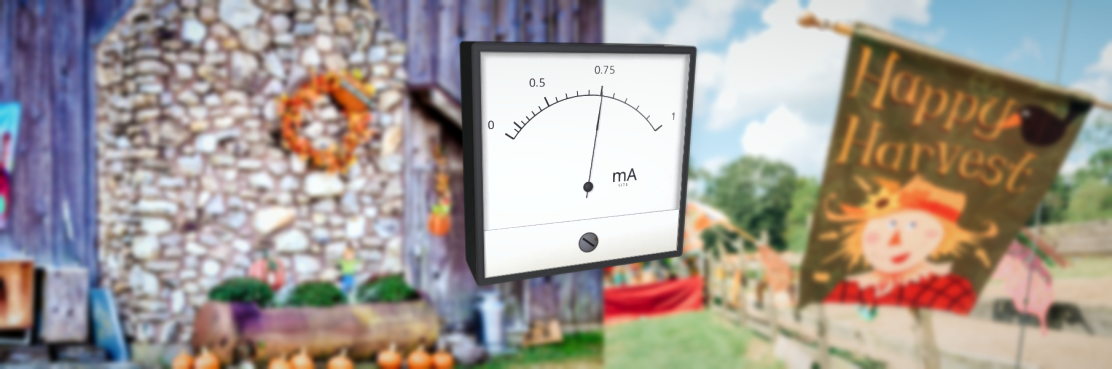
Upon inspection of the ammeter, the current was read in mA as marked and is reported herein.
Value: 0.75 mA
